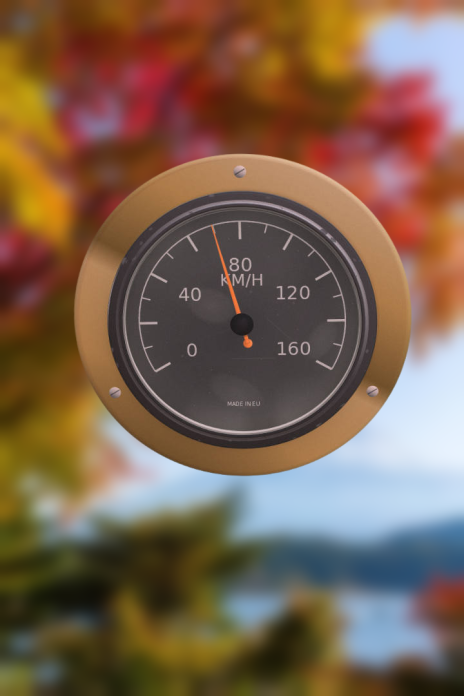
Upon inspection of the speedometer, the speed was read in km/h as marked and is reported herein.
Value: 70 km/h
